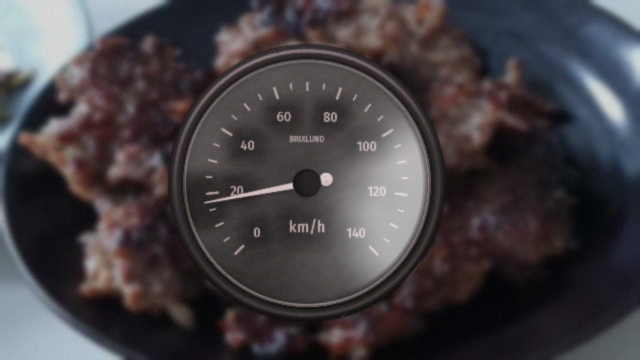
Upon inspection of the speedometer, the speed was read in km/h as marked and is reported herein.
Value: 17.5 km/h
